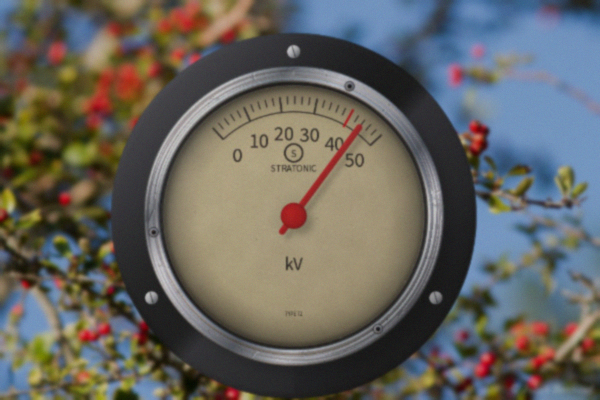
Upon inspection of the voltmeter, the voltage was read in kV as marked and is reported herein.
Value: 44 kV
